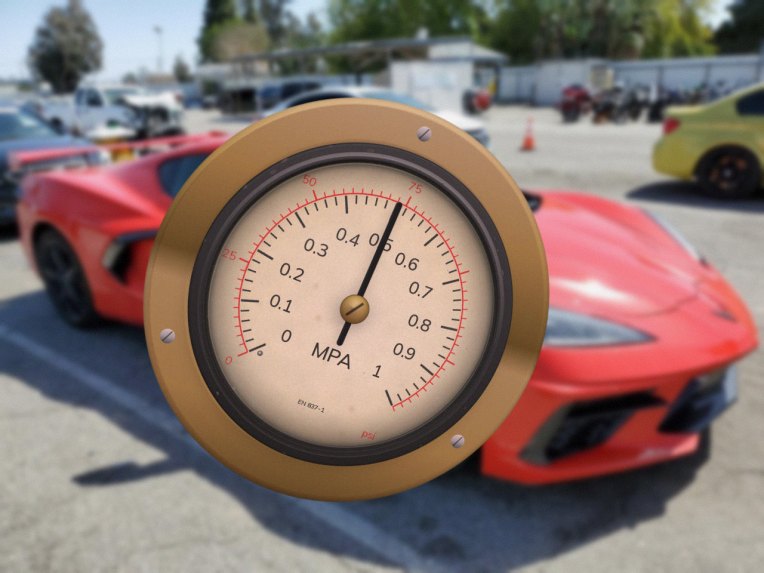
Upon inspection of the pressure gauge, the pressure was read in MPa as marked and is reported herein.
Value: 0.5 MPa
